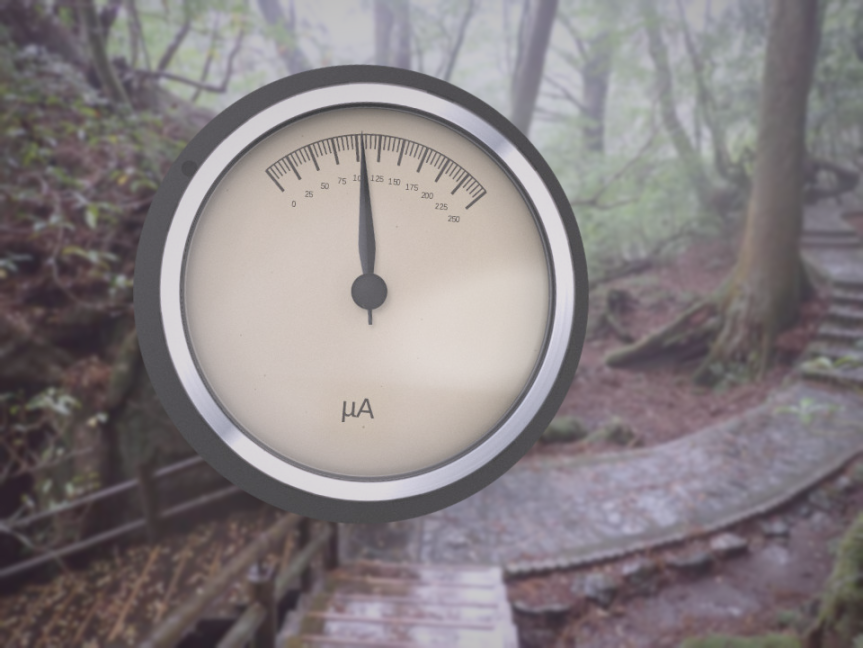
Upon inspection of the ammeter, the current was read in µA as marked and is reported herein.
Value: 105 µA
